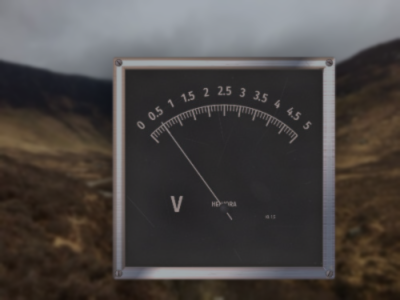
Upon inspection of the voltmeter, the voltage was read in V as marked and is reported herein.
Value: 0.5 V
